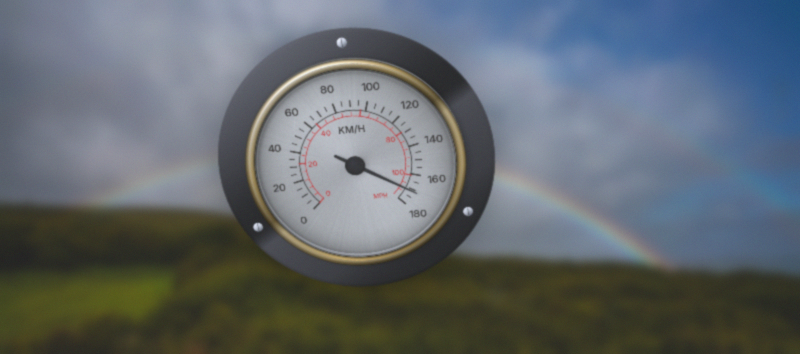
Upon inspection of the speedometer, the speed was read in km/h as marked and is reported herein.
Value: 170 km/h
